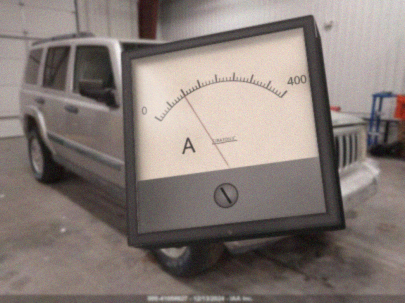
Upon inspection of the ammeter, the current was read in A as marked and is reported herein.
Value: 100 A
